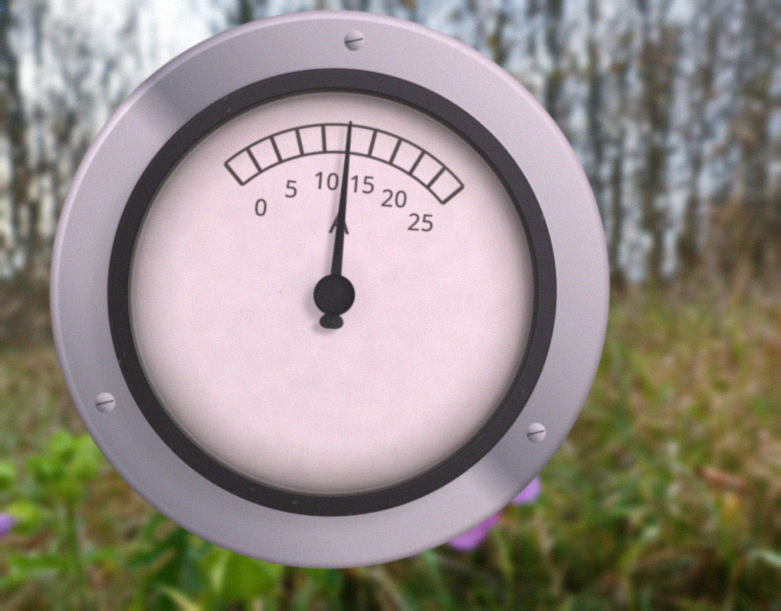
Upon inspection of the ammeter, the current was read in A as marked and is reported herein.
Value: 12.5 A
